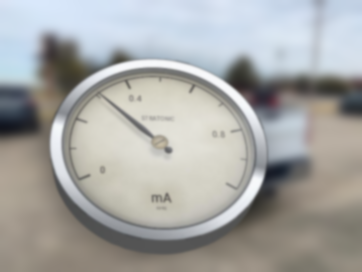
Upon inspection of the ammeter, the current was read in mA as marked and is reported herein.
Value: 0.3 mA
